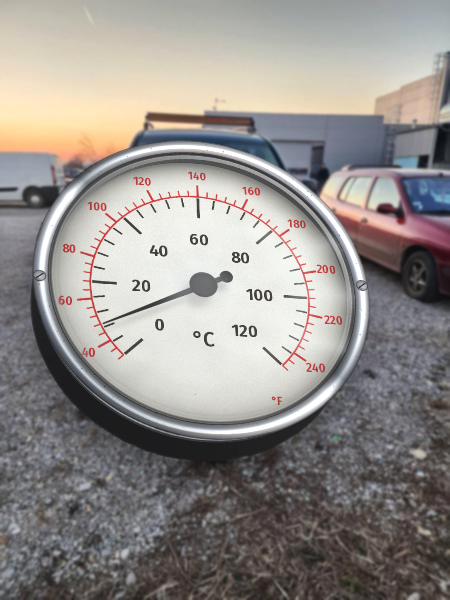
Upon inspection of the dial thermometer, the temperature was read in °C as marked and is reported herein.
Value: 8 °C
